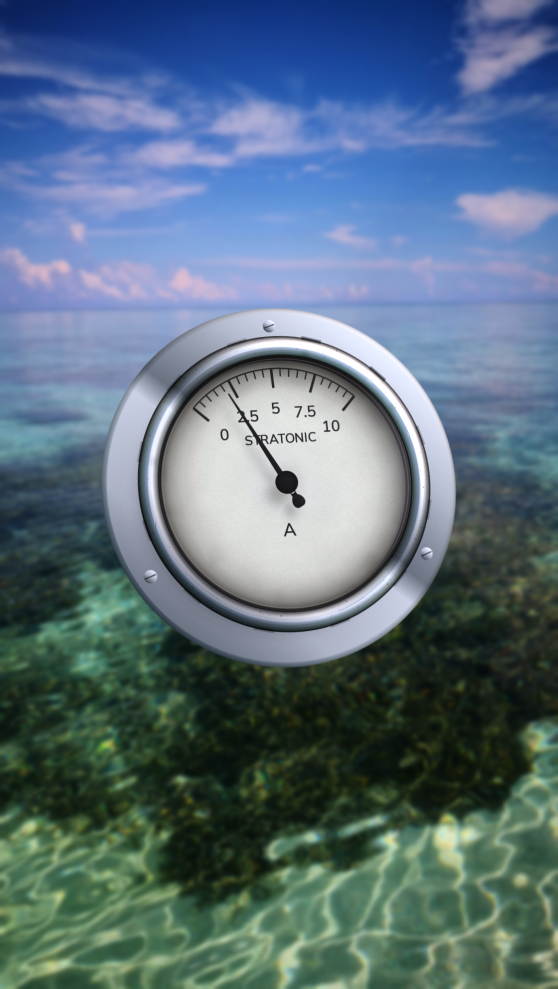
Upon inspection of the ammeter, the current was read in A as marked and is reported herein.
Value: 2 A
